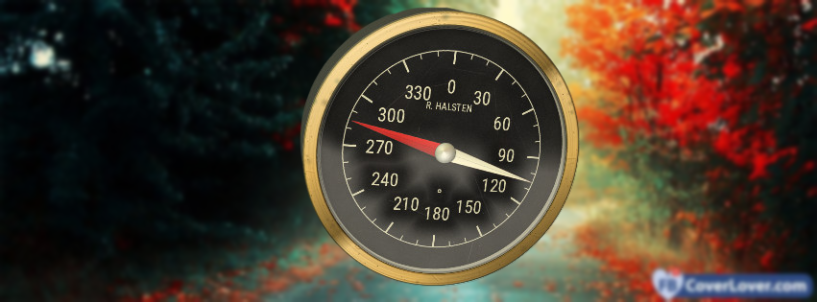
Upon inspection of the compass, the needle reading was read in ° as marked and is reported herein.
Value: 285 °
